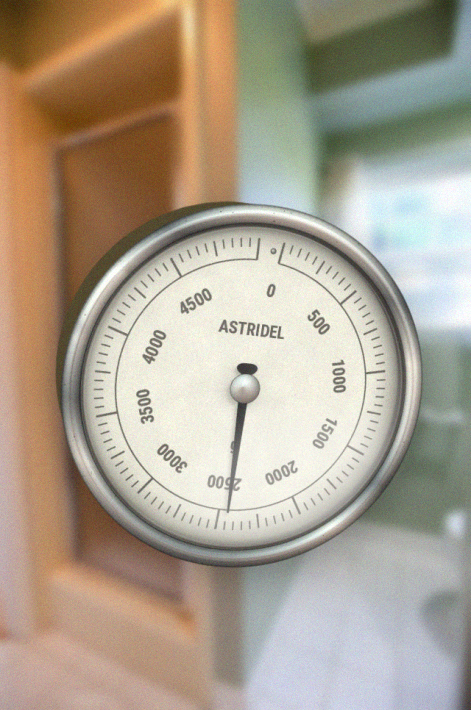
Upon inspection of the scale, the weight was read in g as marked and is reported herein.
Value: 2450 g
